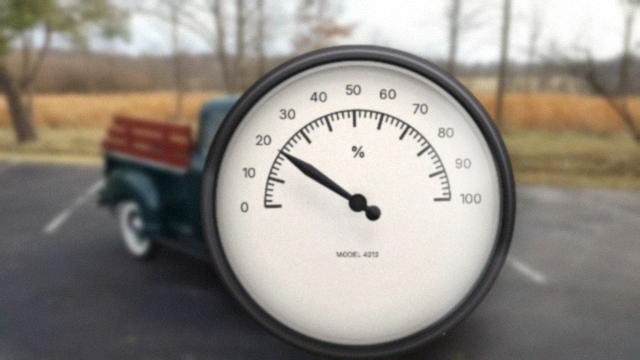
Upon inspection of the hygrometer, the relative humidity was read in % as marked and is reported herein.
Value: 20 %
